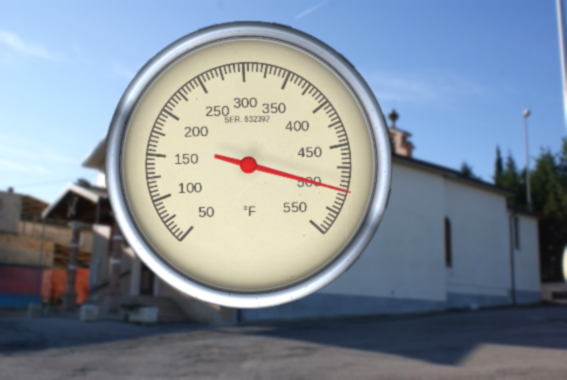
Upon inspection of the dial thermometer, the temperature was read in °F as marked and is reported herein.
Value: 500 °F
